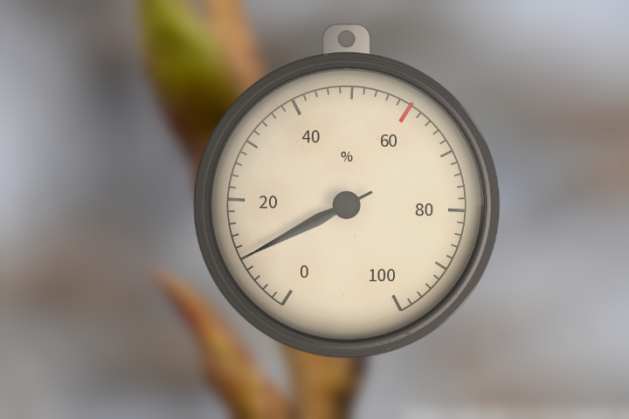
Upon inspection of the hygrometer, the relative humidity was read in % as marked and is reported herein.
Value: 10 %
